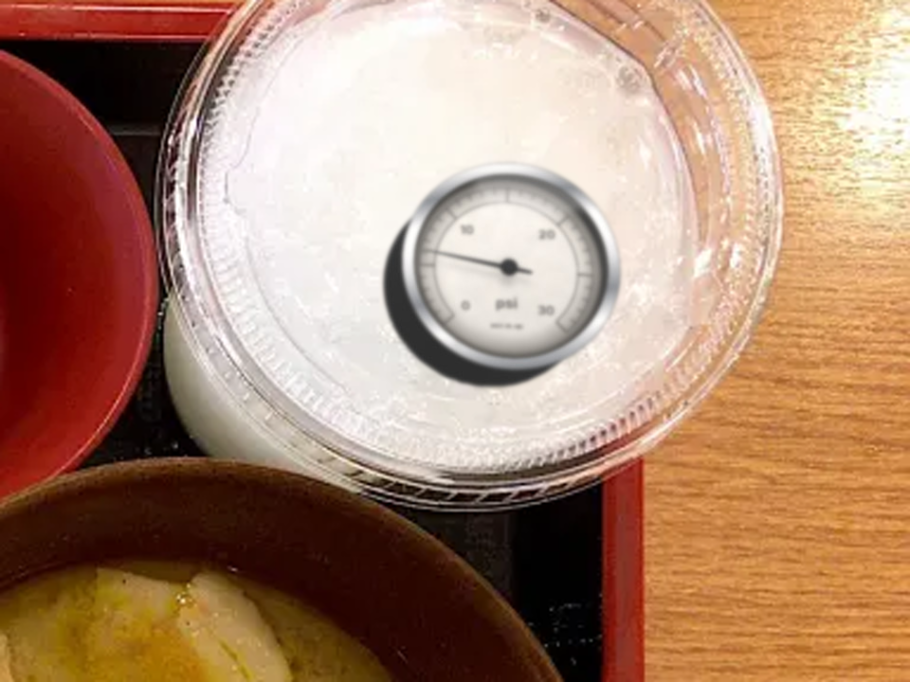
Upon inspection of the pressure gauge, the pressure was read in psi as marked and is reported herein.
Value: 6 psi
